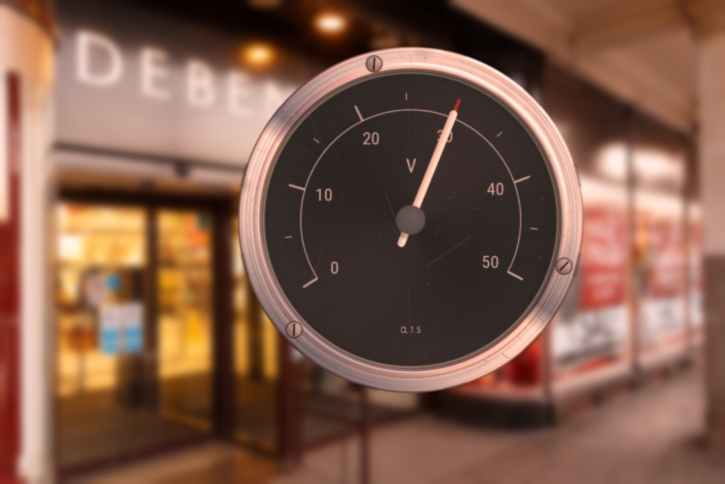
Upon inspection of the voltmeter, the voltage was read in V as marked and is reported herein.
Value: 30 V
